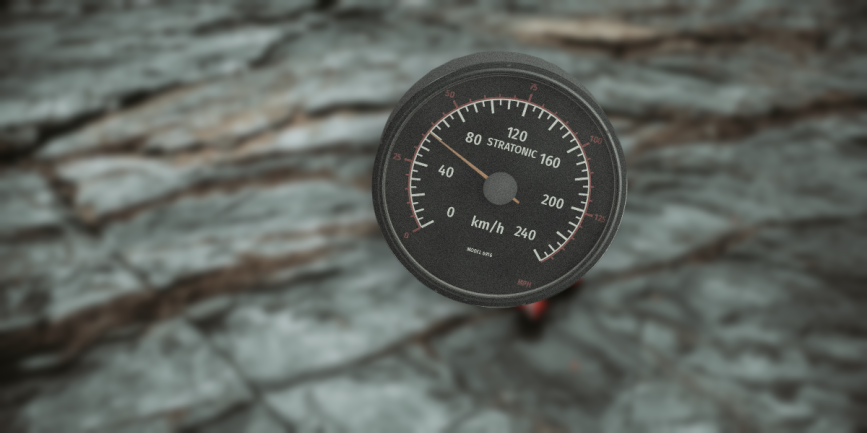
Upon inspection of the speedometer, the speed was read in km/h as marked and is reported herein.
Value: 60 km/h
